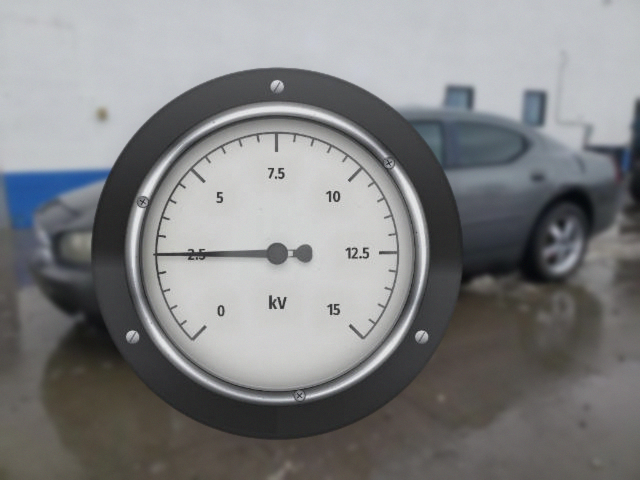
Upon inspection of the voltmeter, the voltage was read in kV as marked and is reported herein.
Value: 2.5 kV
